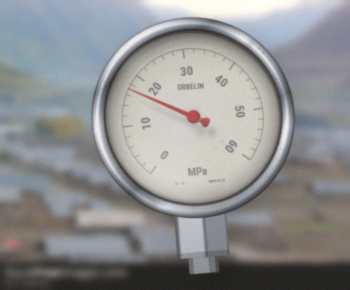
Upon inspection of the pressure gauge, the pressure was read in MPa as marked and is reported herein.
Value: 17 MPa
